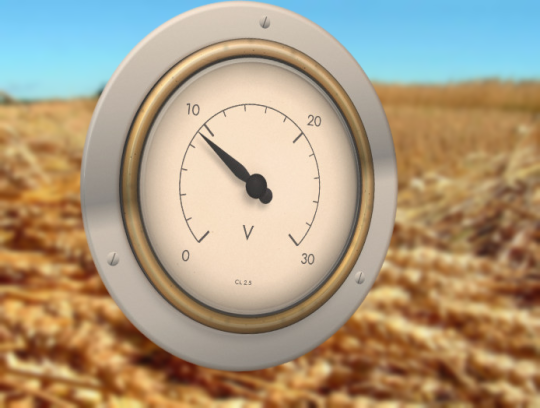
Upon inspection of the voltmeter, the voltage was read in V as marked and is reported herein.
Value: 9 V
